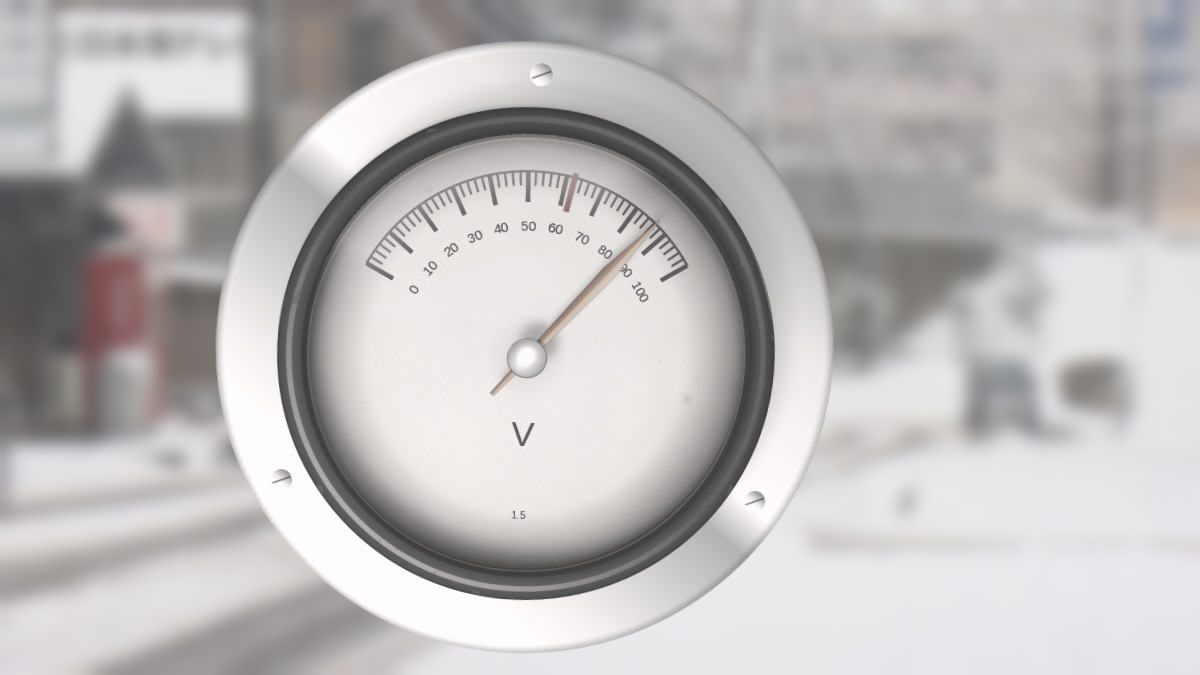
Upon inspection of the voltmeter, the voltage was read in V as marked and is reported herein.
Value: 86 V
